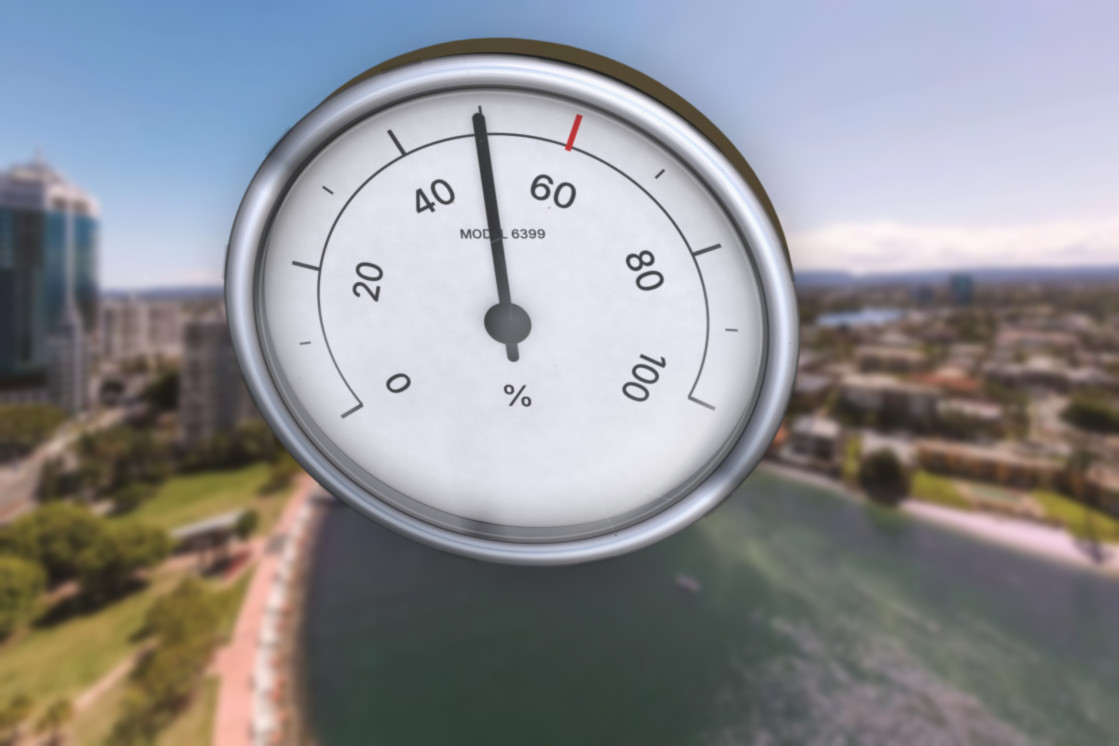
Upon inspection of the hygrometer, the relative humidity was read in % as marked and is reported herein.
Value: 50 %
